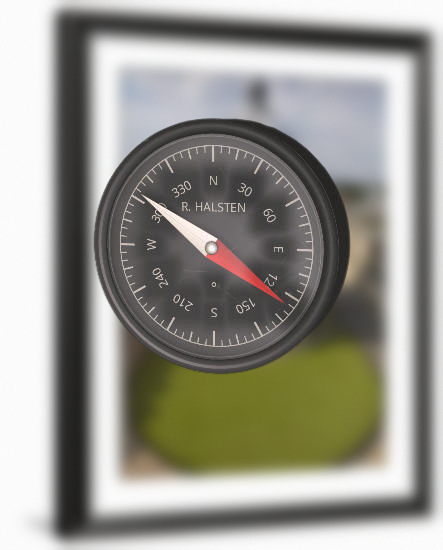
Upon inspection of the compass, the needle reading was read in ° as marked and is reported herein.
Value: 125 °
